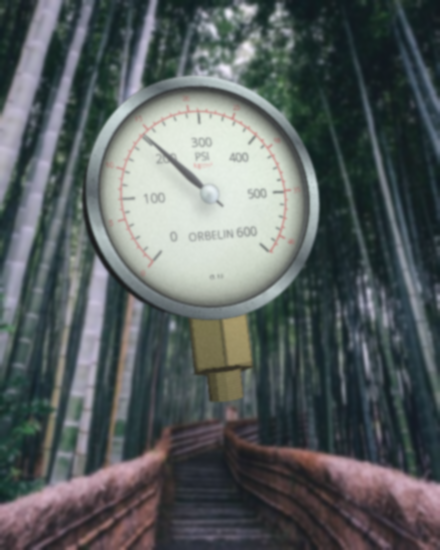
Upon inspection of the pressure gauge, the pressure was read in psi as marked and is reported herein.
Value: 200 psi
